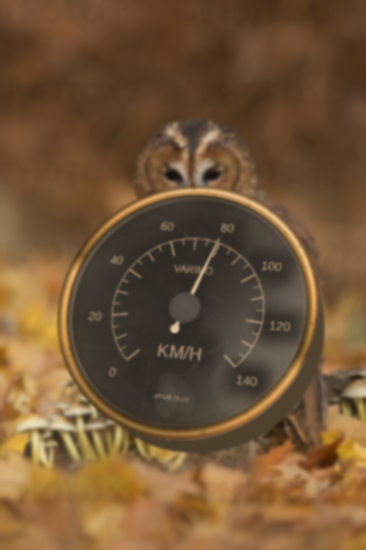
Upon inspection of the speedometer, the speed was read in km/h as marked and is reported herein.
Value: 80 km/h
